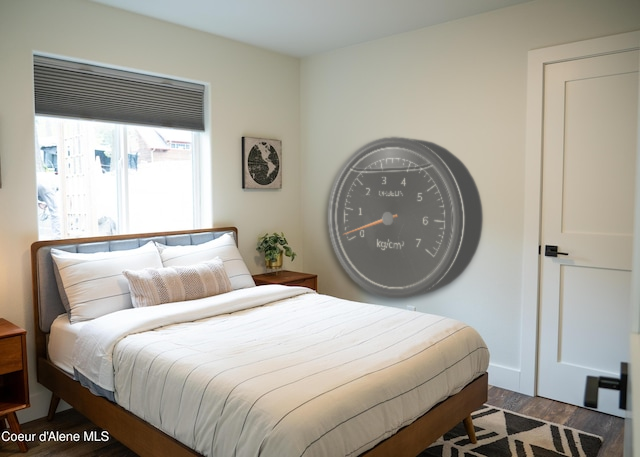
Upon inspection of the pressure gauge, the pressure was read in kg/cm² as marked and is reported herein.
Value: 0.2 kg/cm²
